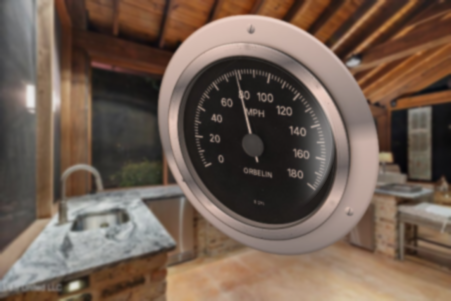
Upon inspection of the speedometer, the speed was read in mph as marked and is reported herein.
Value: 80 mph
